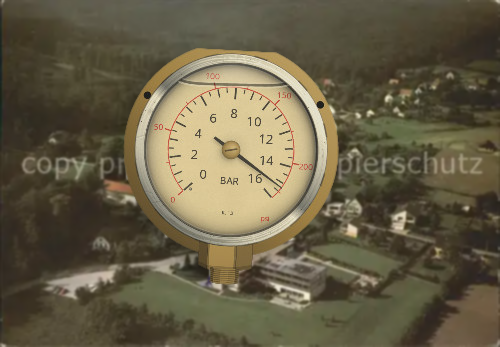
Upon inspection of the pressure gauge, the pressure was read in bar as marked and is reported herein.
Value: 15.25 bar
